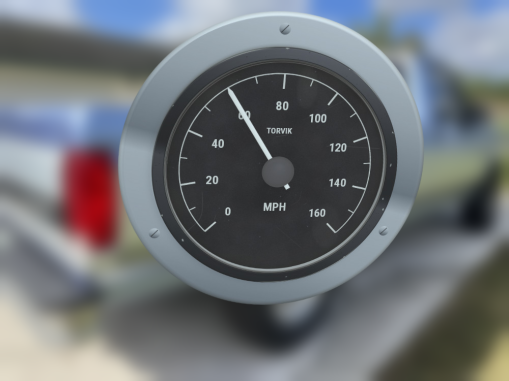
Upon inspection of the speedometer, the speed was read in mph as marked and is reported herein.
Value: 60 mph
